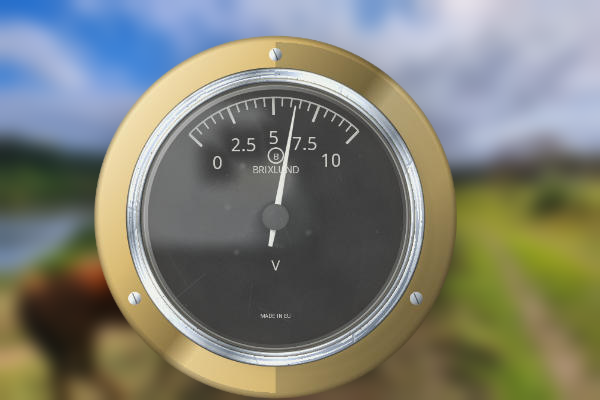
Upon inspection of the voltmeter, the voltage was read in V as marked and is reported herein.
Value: 6.25 V
